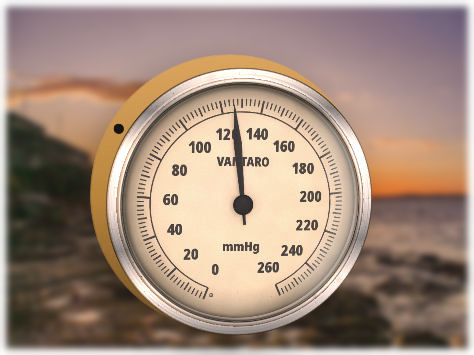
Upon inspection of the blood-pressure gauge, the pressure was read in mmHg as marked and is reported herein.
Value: 126 mmHg
